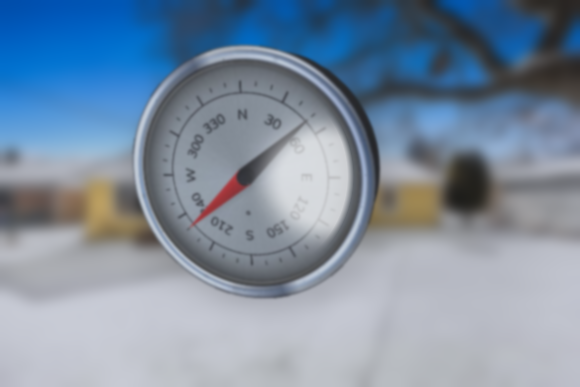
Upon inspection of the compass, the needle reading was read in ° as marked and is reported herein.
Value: 230 °
